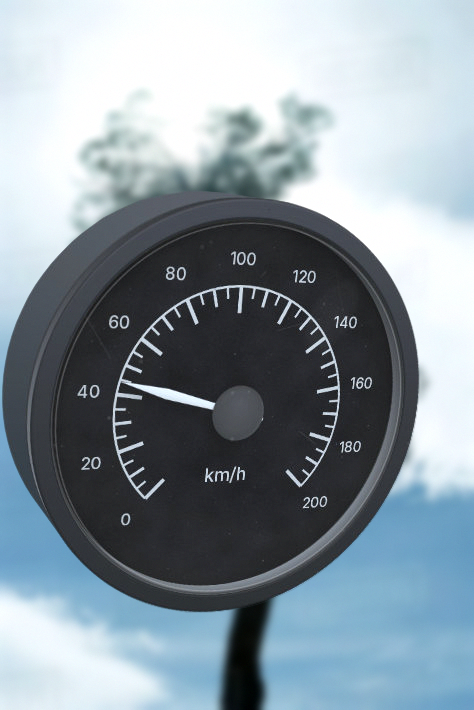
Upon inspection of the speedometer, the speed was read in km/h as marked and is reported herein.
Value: 45 km/h
